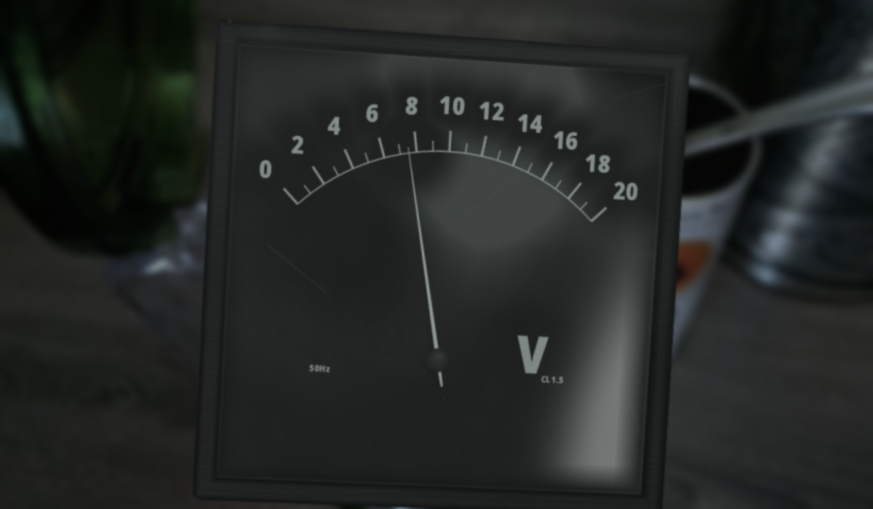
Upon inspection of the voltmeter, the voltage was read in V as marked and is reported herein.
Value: 7.5 V
